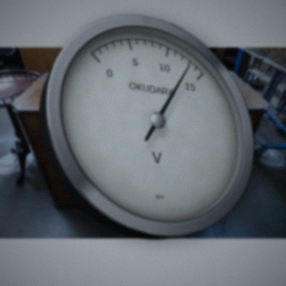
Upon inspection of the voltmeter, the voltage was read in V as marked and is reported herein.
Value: 13 V
